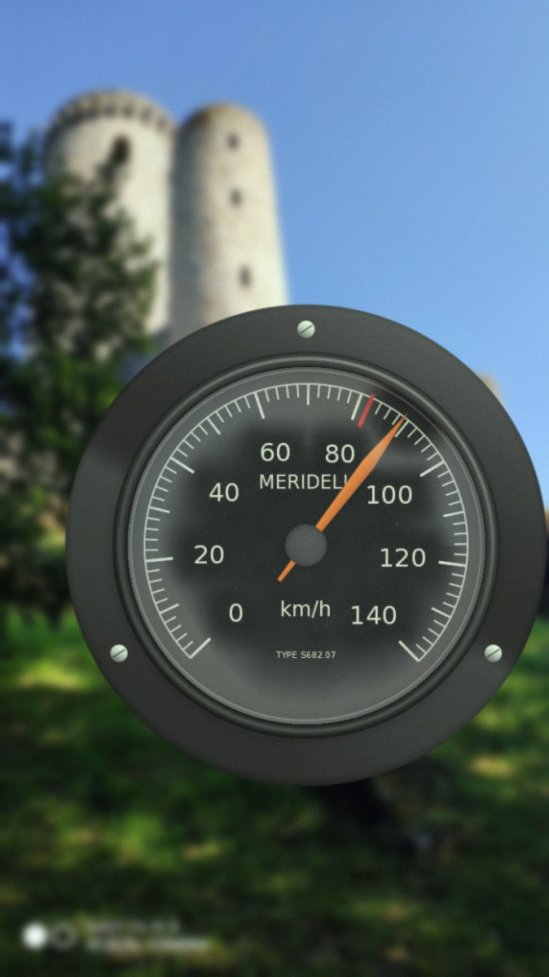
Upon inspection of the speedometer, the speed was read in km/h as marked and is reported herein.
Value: 89 km/h
